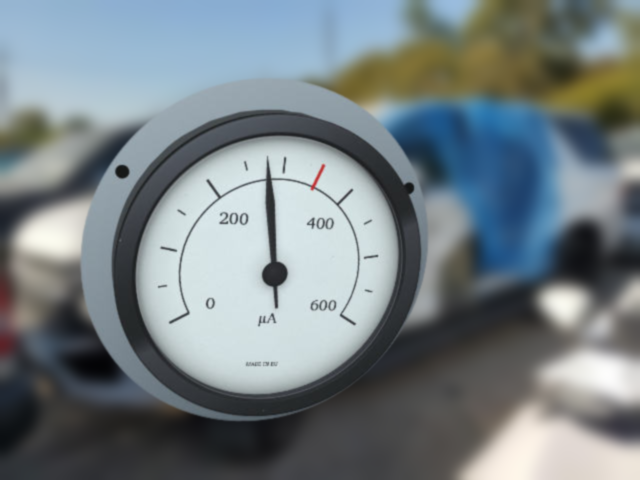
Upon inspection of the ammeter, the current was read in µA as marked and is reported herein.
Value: 275 µA
